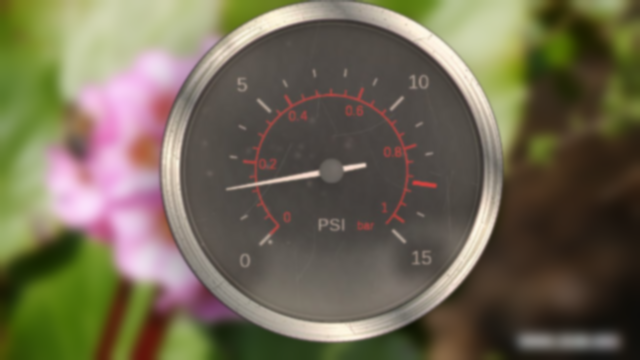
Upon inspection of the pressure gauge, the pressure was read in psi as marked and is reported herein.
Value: 2 psi
